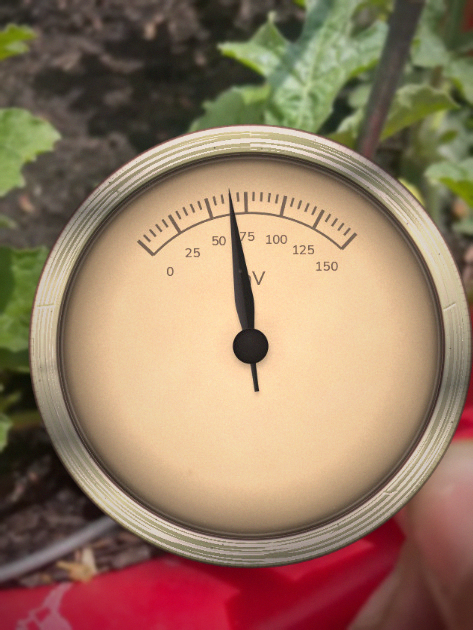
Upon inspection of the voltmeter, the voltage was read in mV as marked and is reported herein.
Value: 65 mV
